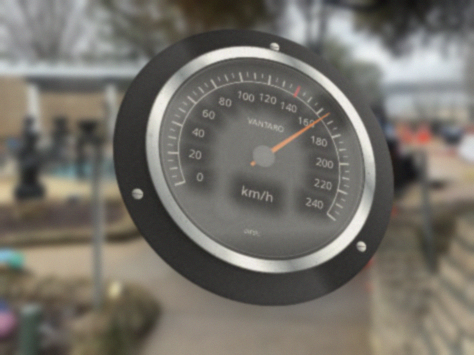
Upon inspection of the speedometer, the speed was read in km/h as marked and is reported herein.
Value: 165 km/h
